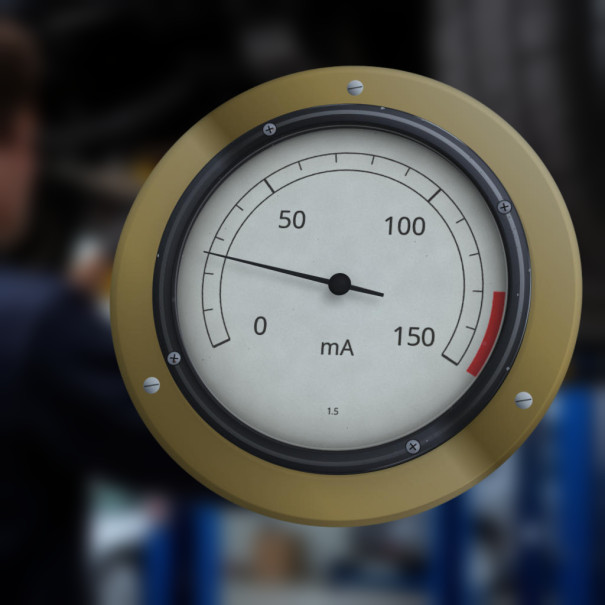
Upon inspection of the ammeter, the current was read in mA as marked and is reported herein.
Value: 25 mA
